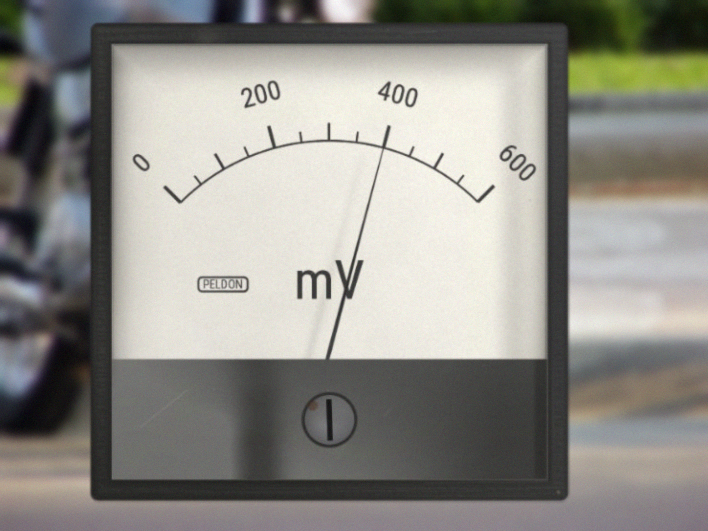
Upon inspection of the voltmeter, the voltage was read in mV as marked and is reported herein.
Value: 400 mV
